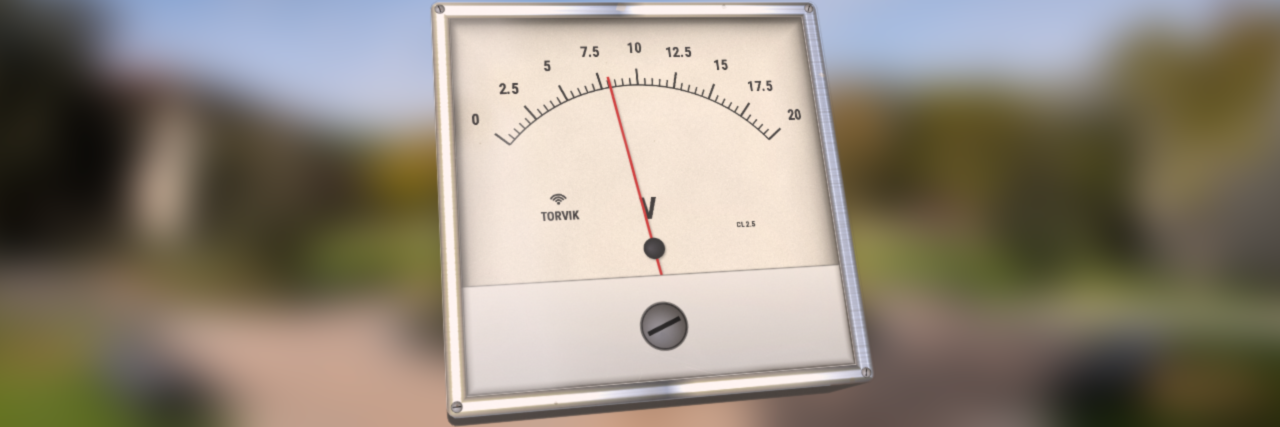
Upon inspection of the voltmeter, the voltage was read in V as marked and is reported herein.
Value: 8 V
